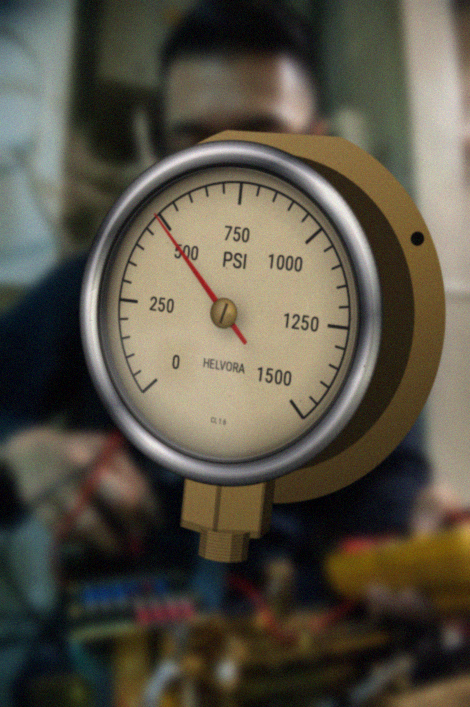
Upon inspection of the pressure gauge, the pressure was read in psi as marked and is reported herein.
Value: 500 psi
